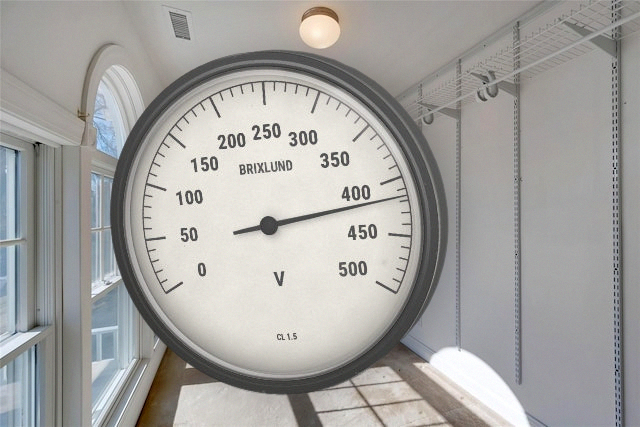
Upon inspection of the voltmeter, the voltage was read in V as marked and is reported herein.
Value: 415 V
